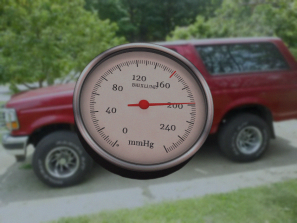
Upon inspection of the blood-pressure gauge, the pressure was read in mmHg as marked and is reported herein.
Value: 200 mmHg
